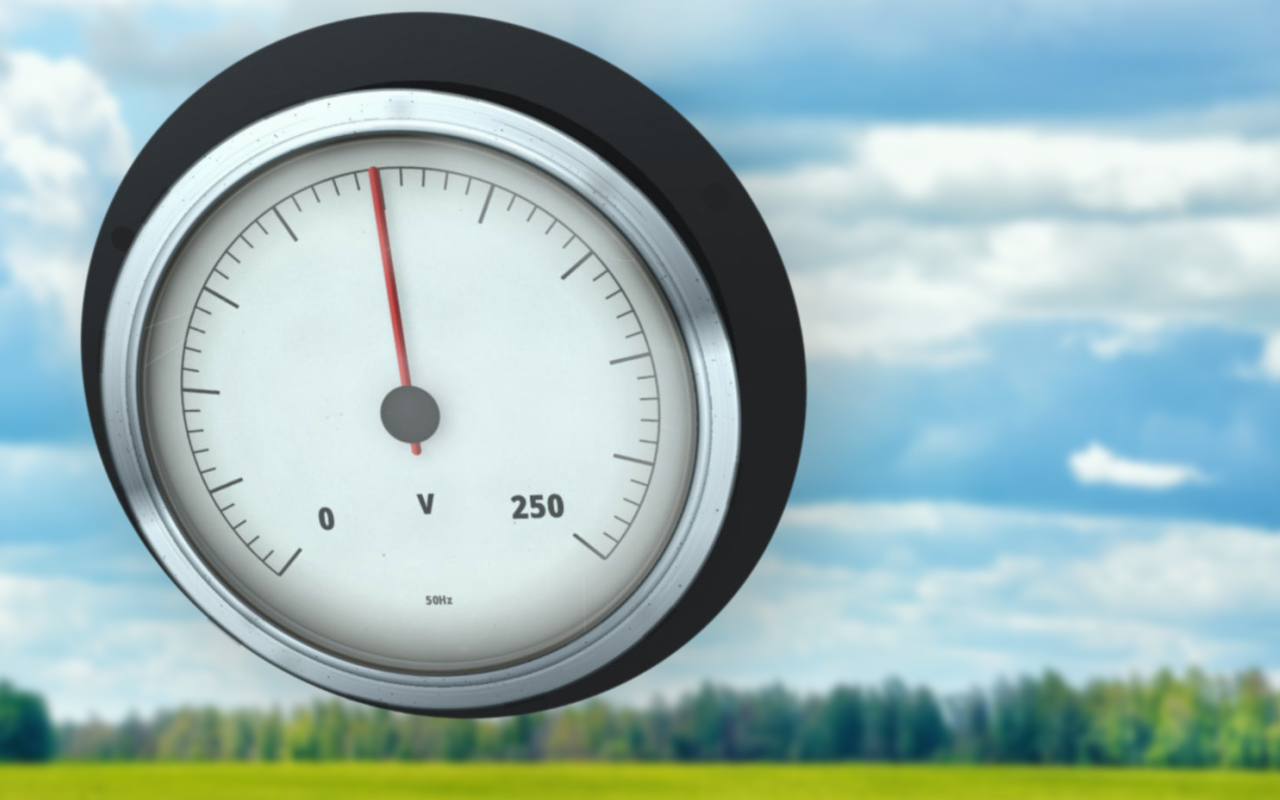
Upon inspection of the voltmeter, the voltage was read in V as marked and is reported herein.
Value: 125 V
